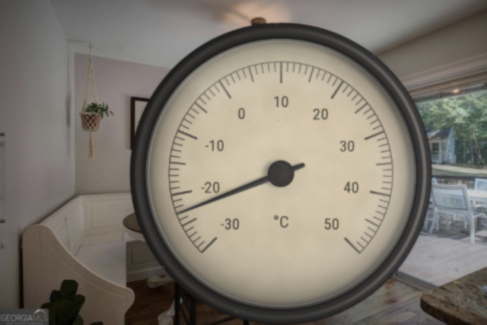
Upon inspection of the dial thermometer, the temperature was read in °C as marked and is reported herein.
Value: -23 °C
